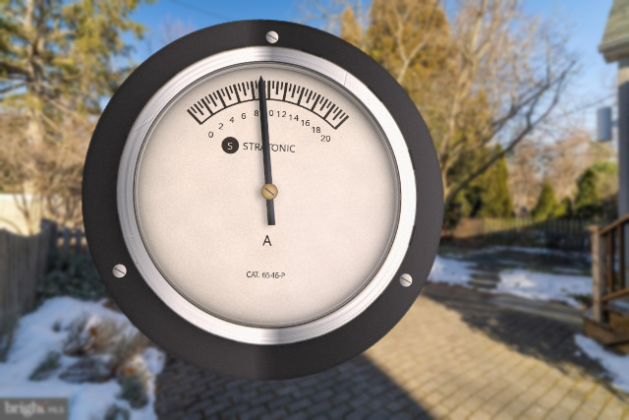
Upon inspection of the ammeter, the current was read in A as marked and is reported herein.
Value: 9 A
